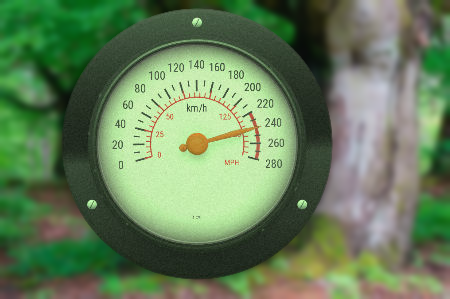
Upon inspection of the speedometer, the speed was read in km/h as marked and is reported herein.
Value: 240 km/h
